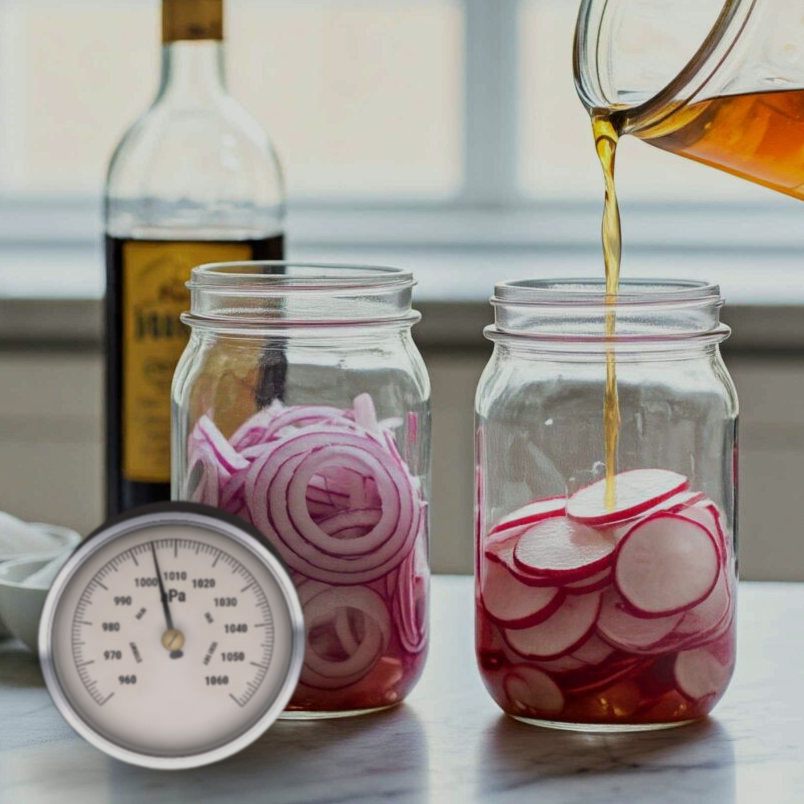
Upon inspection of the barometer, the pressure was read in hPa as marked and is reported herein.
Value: 1005 hPa
